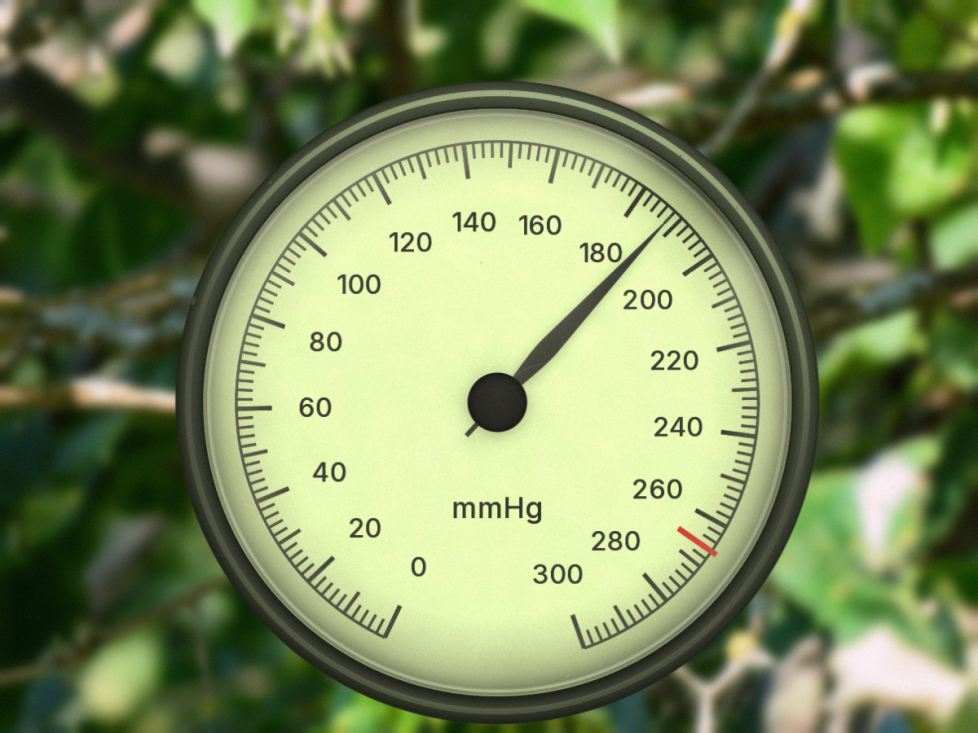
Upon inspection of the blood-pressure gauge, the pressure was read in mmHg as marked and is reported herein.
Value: 188 mmHg
